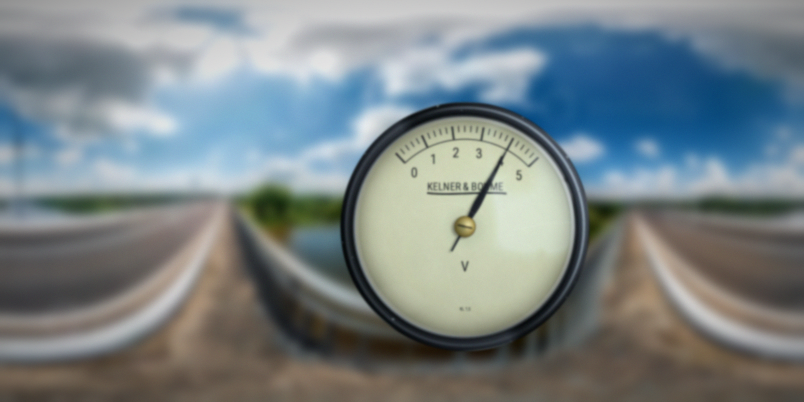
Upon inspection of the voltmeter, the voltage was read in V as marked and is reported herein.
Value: 4 V
